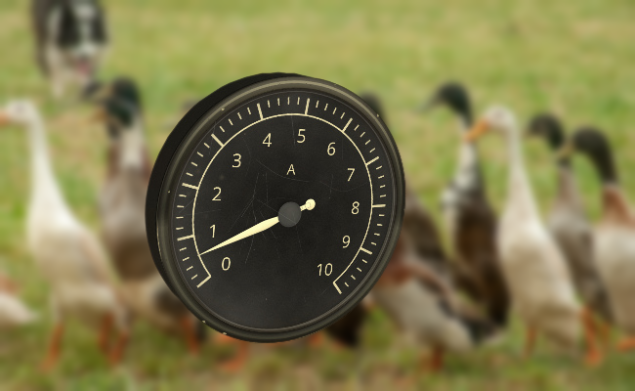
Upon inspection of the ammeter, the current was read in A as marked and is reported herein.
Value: 0.6 A
